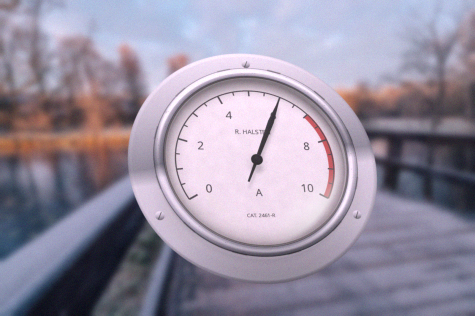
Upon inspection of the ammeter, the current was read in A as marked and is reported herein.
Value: 6 A
